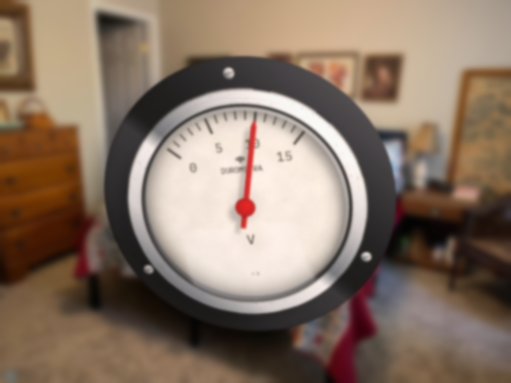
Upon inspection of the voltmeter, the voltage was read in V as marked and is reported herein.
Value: 10 V
